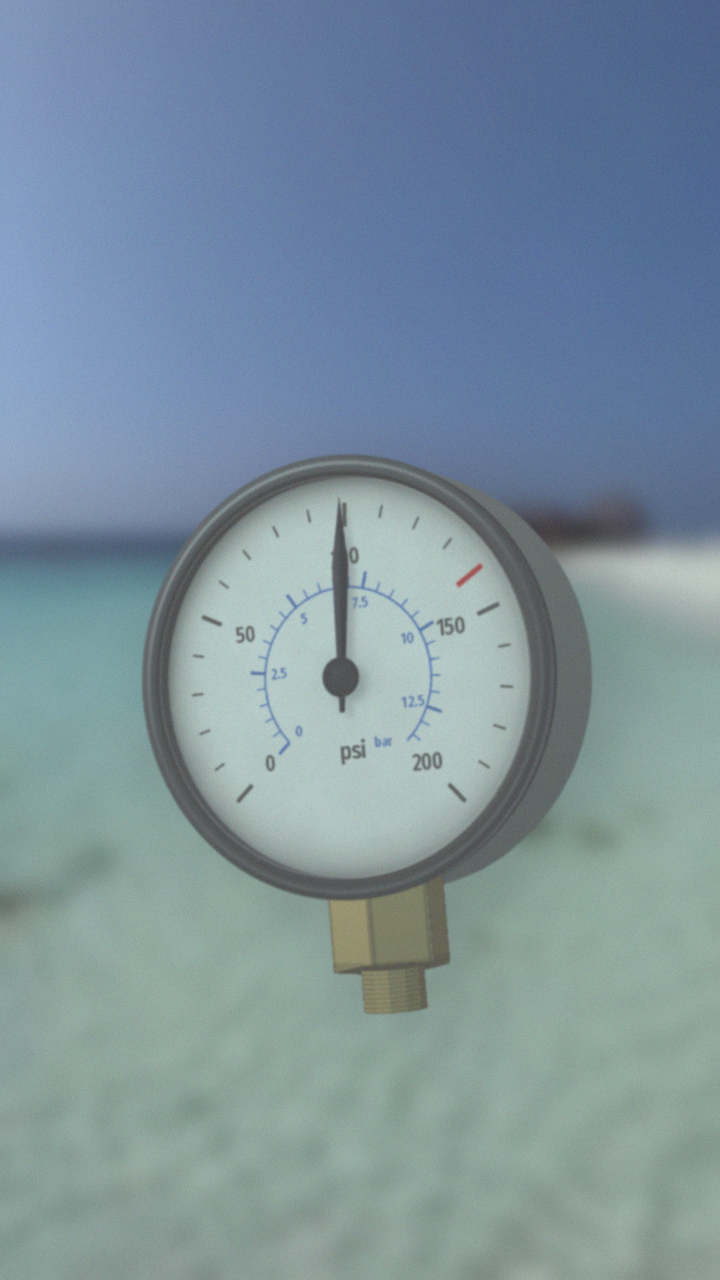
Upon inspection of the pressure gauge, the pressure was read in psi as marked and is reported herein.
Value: 100 psi
